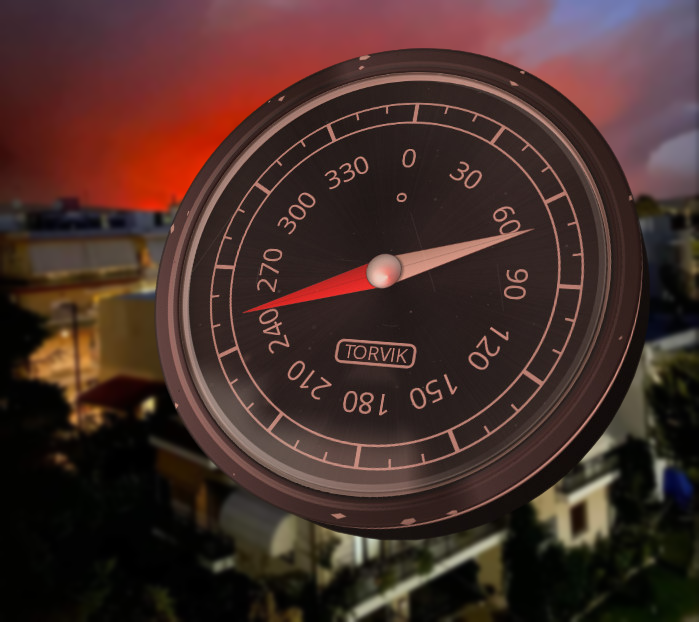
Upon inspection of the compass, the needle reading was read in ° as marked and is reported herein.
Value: 250 °
